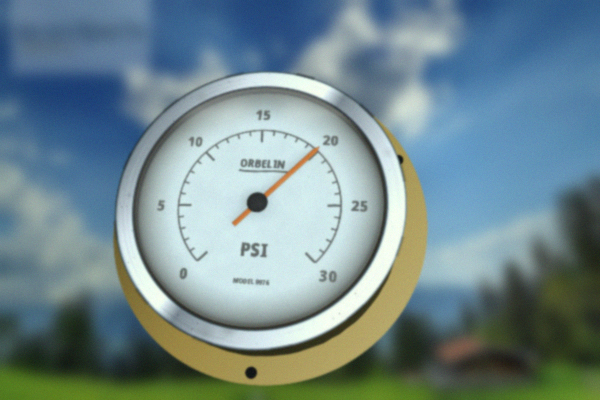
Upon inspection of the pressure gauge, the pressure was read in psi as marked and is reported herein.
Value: 20 psi
